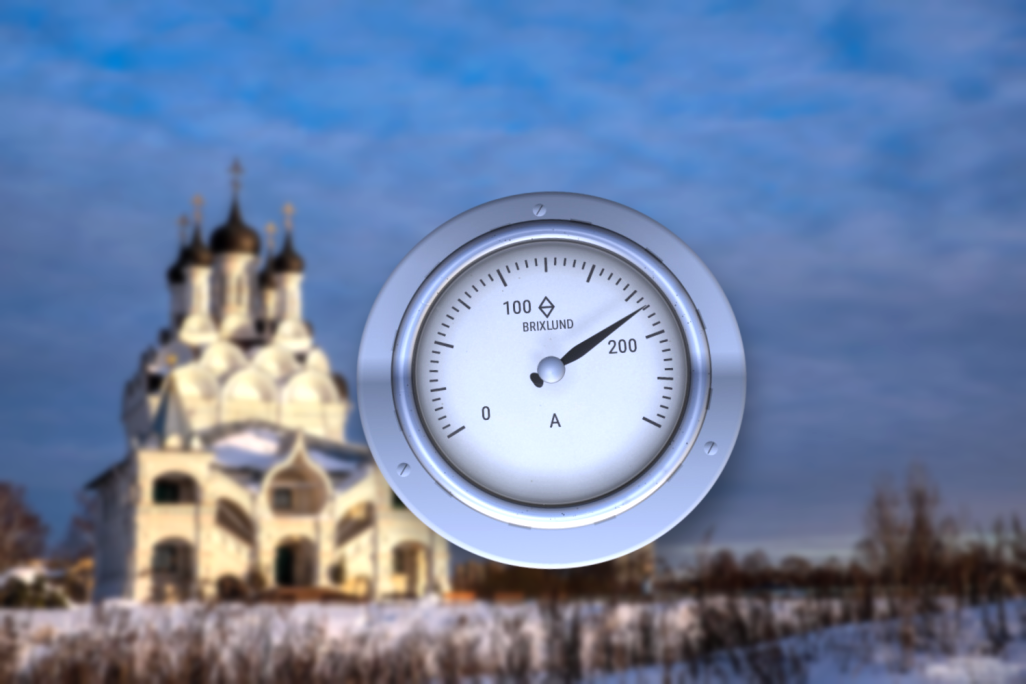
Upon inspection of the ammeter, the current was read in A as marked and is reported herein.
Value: 185 A
